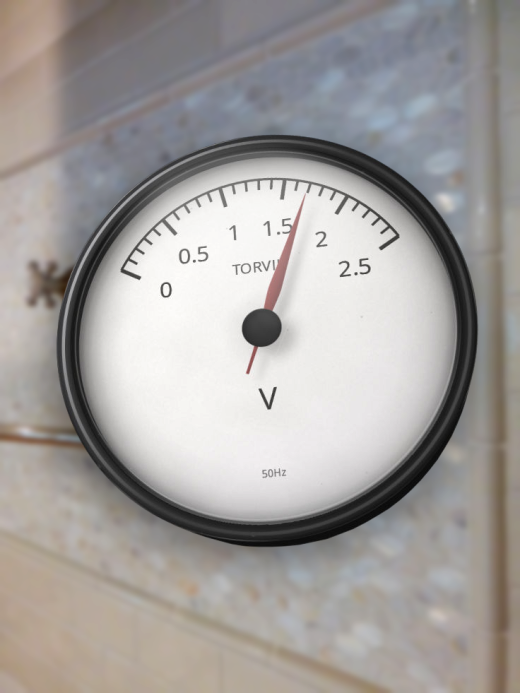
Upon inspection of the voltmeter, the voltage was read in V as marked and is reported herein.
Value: 1.7 V
